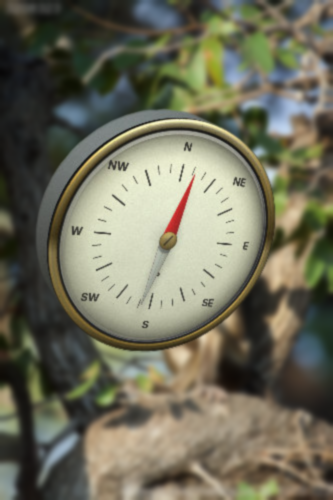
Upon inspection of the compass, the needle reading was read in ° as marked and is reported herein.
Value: 10 °
